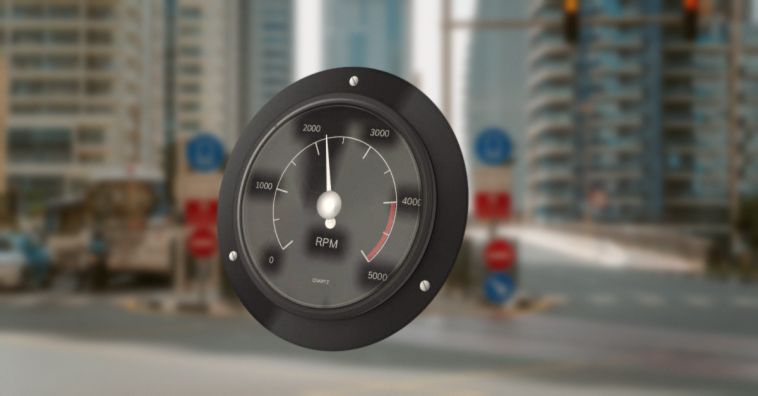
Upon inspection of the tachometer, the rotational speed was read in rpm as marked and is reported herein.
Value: 2250 rpm
